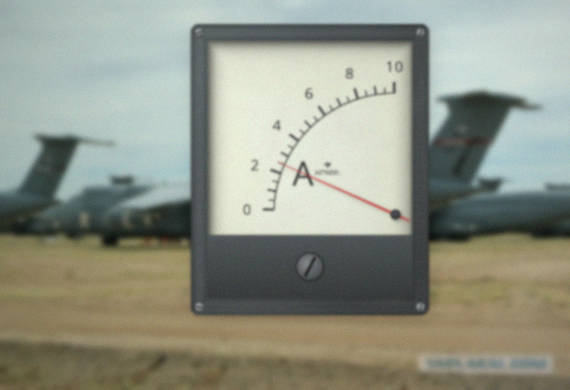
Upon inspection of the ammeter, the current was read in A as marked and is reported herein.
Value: 2.5 A
